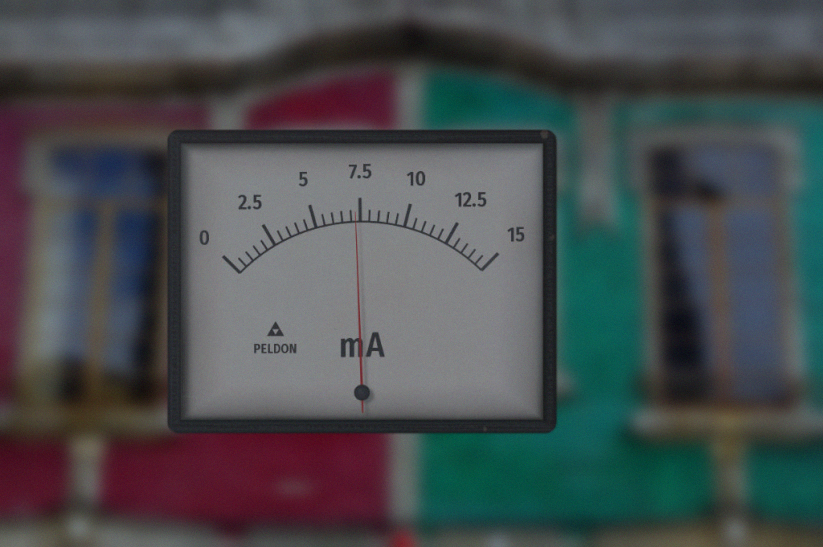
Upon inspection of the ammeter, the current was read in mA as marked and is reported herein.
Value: 7.25 mA
